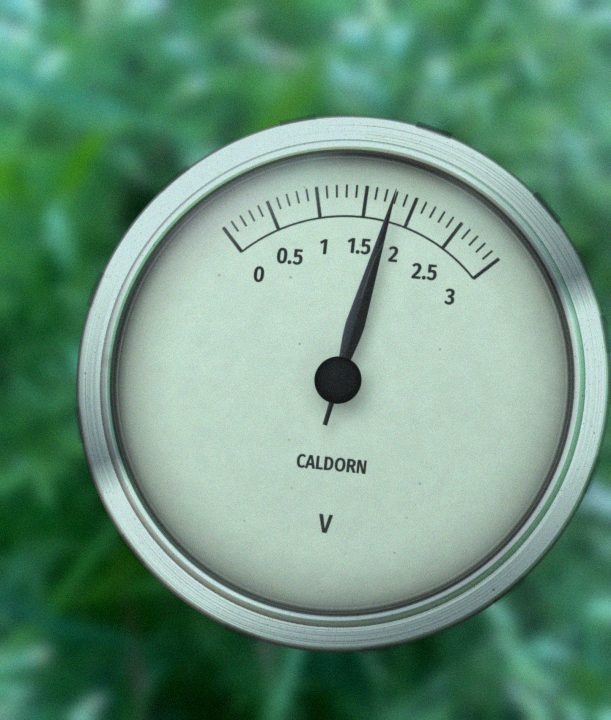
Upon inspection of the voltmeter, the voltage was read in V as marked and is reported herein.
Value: 1.8 V
